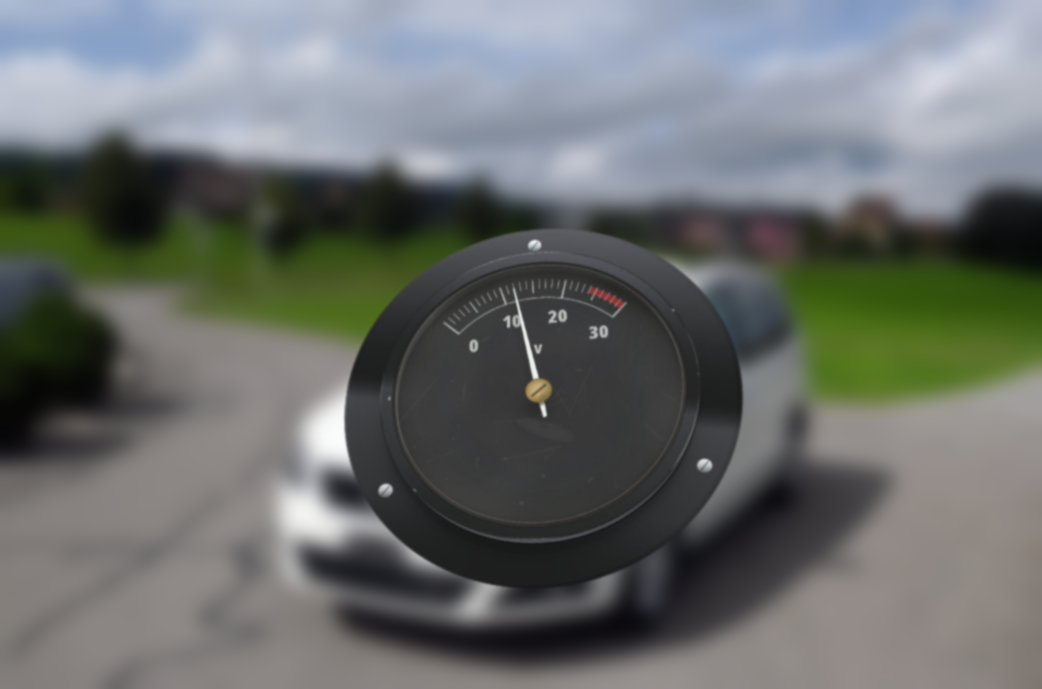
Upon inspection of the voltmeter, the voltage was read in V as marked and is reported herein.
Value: 12 V
